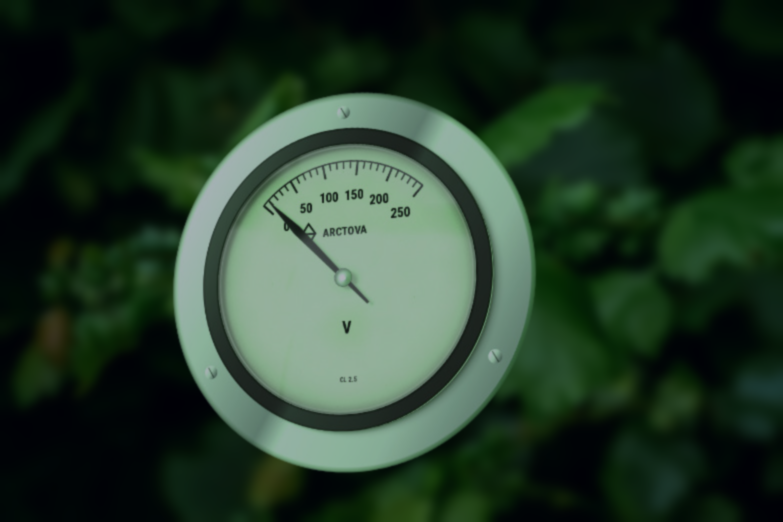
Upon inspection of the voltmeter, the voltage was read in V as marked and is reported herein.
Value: 10 V
